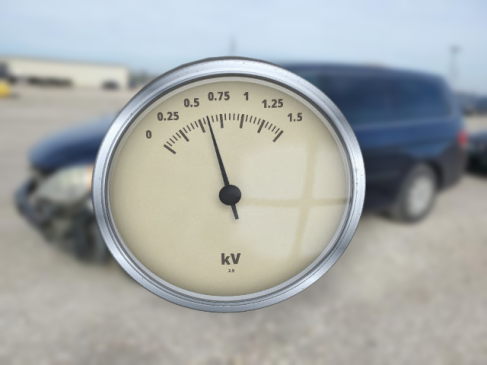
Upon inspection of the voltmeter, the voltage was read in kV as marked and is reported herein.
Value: 0.6 kV
